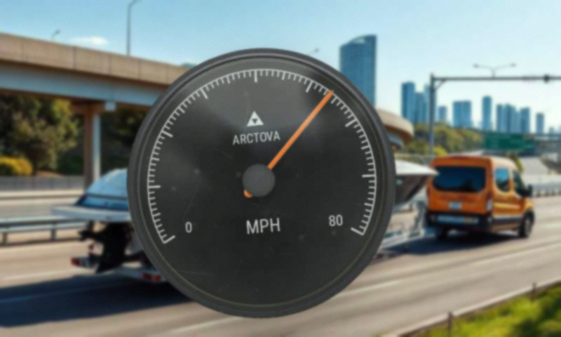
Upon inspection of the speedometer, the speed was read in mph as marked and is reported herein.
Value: 54 mph
